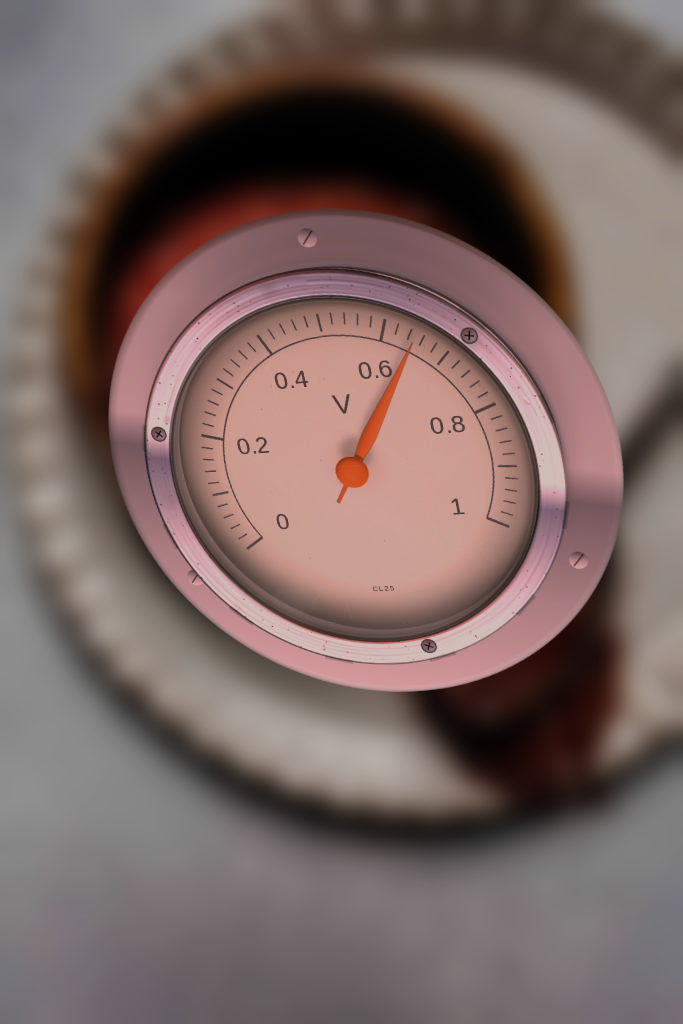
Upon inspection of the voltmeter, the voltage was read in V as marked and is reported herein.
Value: 0.65 V
